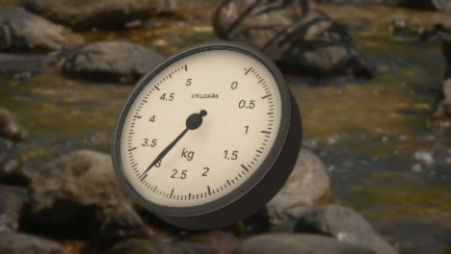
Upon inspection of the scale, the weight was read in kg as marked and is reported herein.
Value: 3 kg
